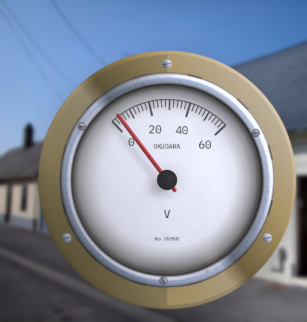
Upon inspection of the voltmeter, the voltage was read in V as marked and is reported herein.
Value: 4 V
